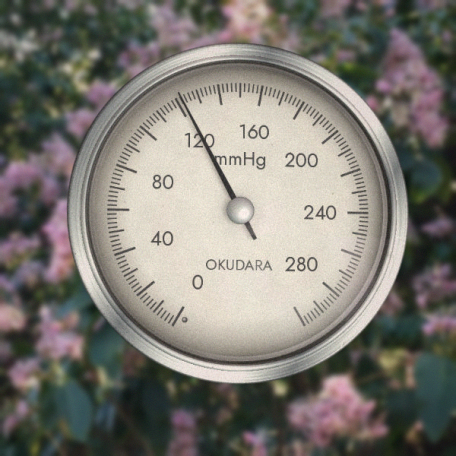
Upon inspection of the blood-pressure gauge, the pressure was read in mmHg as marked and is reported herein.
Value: 122 mmHg
